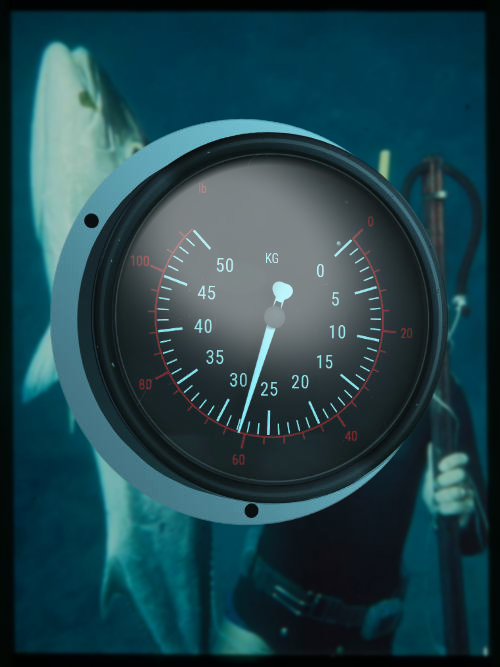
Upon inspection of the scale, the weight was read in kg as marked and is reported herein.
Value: 28 kg
